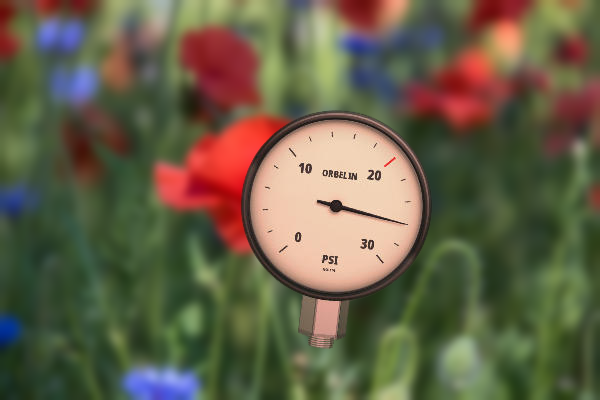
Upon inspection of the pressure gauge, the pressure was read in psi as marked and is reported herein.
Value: 26 psi
